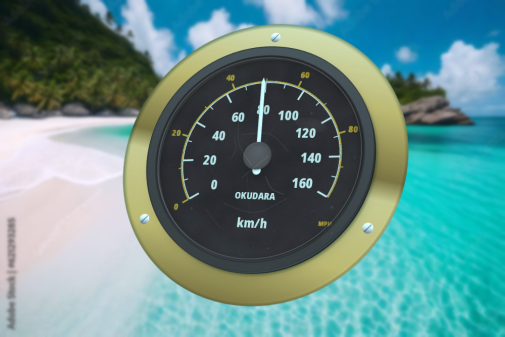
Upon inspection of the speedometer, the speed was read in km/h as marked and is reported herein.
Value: 80 km/h
